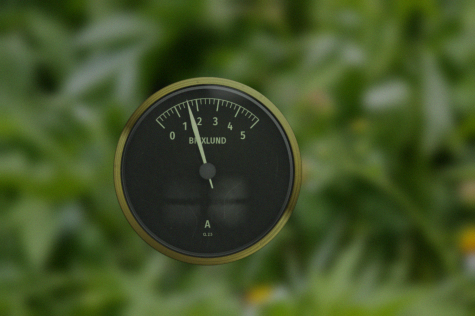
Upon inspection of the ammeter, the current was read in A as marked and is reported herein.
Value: 1.6 A
